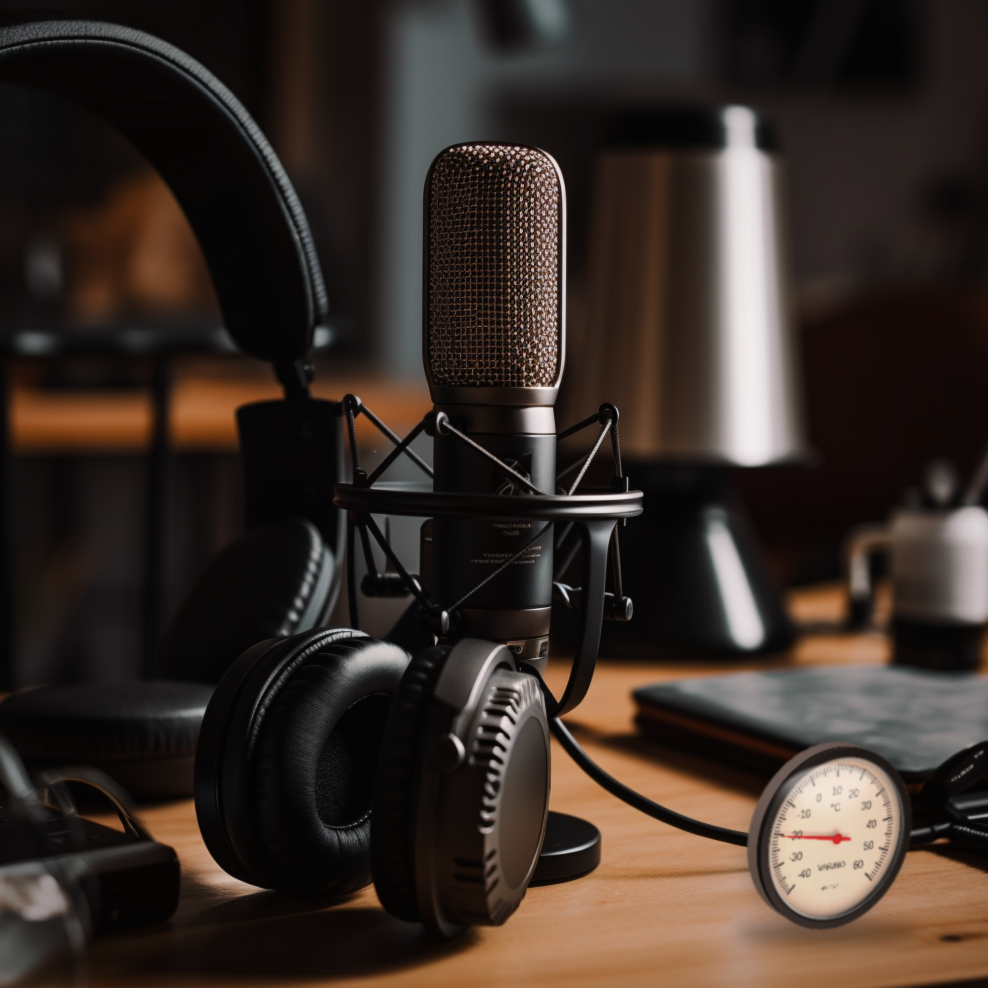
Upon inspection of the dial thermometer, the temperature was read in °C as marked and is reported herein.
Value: -20 °C
